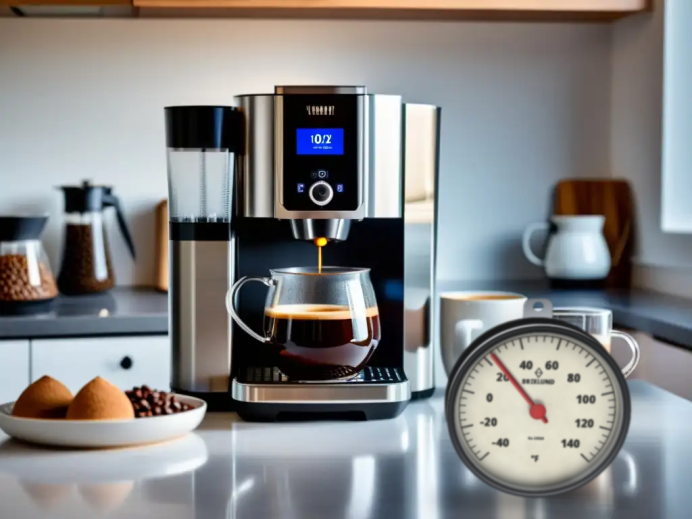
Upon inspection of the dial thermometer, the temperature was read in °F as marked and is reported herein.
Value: 24 °F
